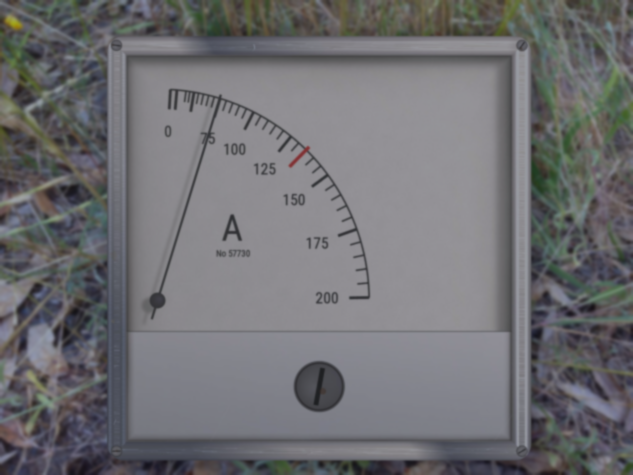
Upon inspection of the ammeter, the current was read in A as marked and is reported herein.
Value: 75 A
